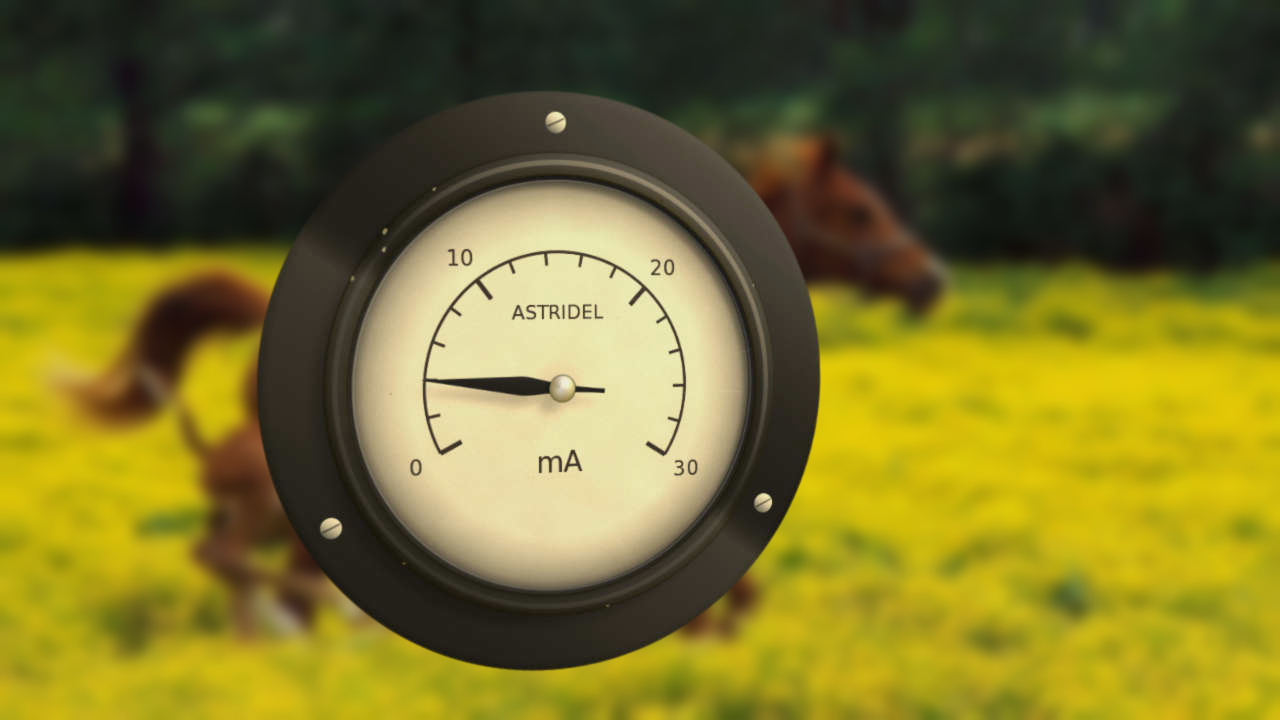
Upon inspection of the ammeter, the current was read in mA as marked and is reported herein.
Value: 4 mA
